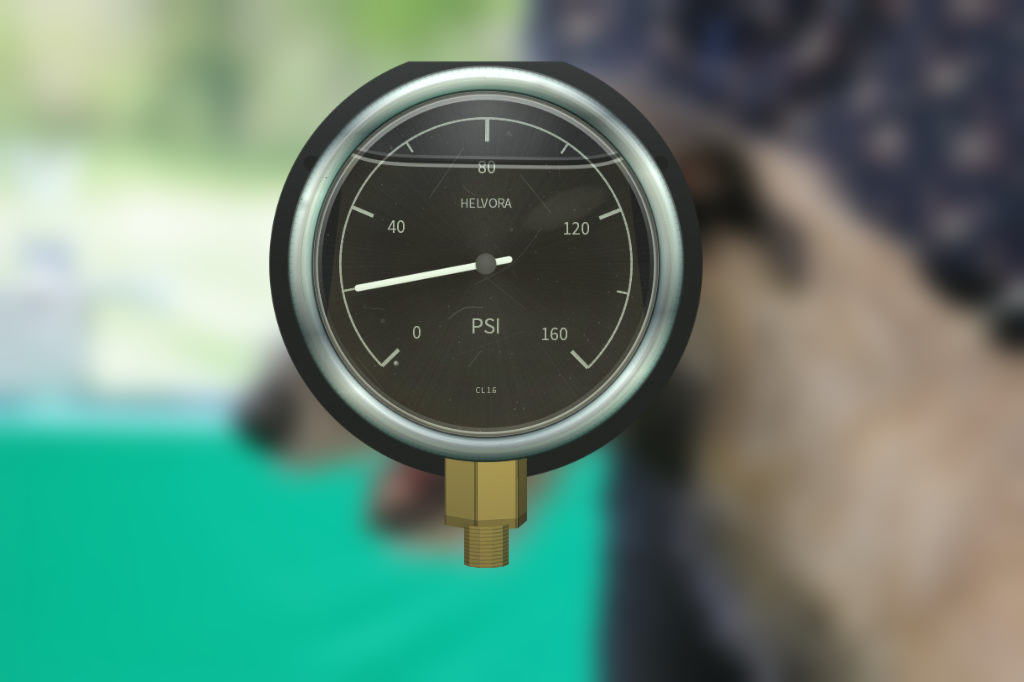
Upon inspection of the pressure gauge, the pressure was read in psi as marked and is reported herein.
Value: 20 psi
